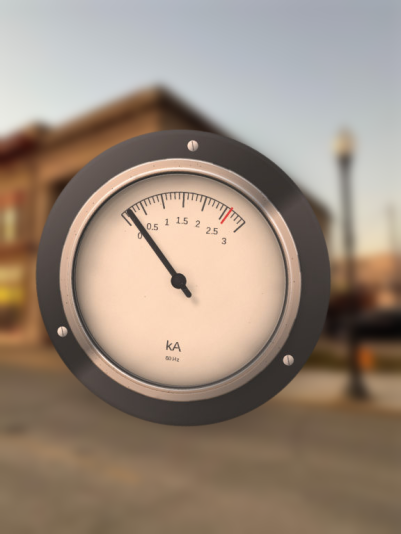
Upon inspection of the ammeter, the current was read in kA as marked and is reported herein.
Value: 0.2 kA
